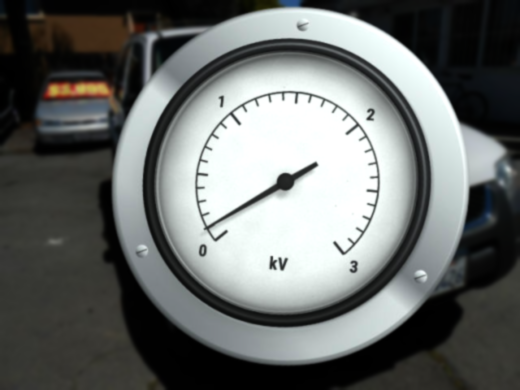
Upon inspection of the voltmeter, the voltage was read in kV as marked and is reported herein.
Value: 0.1 kV
